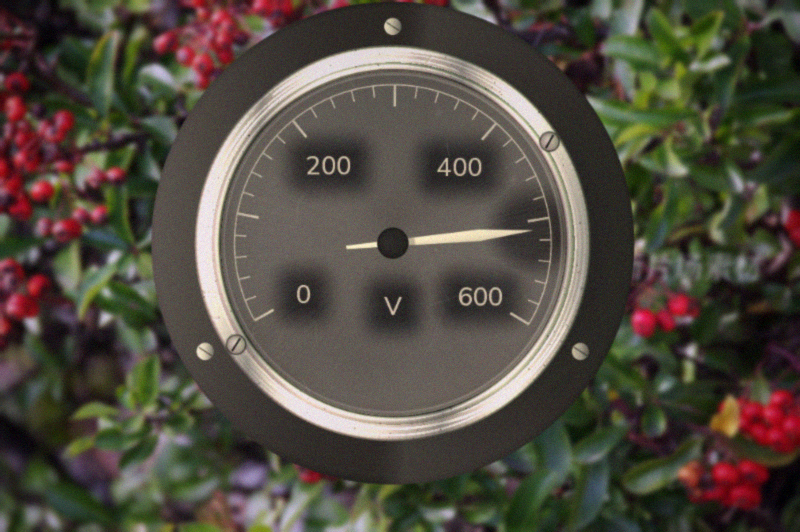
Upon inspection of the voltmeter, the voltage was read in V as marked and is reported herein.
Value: 510 V
